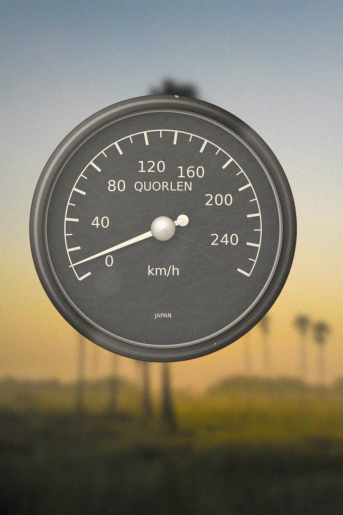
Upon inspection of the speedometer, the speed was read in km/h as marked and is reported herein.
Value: 10 km/h
